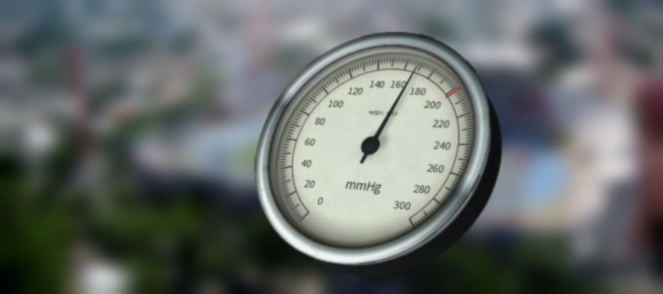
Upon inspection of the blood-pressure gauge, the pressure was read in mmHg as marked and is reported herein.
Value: 170 mmHg
